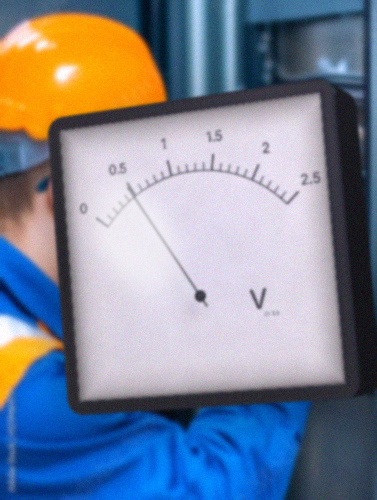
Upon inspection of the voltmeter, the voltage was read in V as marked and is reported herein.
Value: 0.5 V
